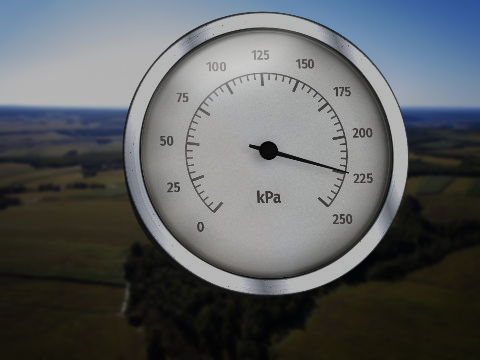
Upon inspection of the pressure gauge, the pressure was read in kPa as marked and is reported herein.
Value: 225 kPa
